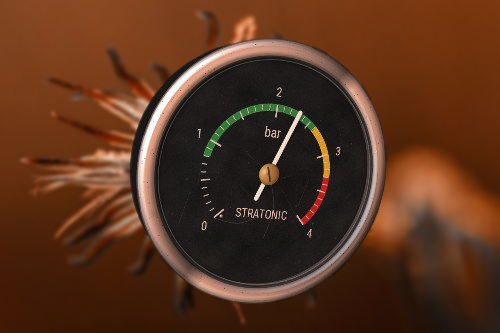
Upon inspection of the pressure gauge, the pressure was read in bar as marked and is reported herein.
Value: 2.3 bar
